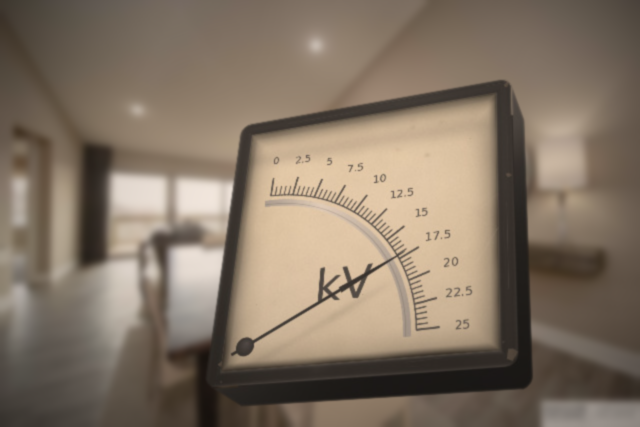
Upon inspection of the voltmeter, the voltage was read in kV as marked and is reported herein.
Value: 17.5 kV
